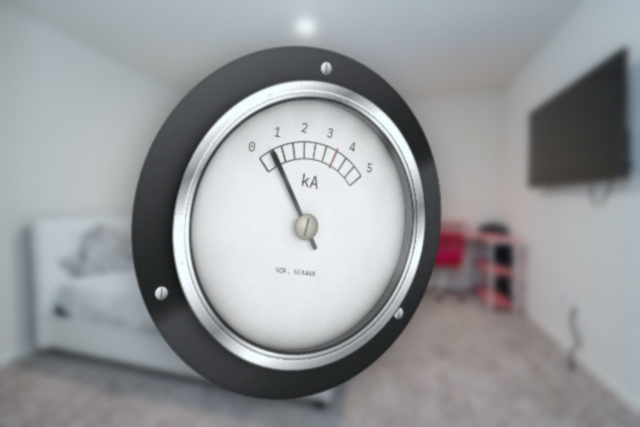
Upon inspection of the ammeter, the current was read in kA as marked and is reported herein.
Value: 0.5 kA
